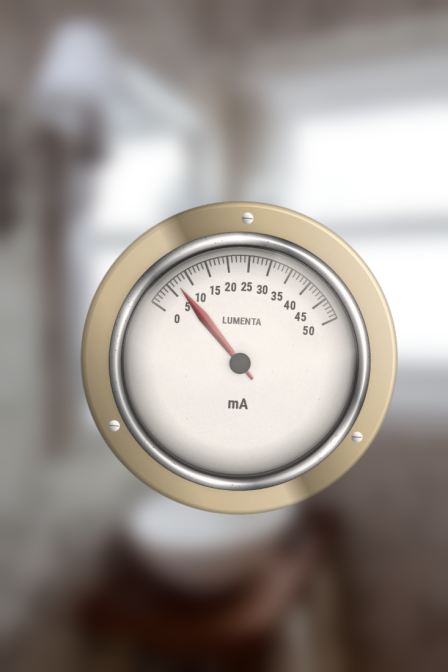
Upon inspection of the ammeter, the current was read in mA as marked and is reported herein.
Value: 7 mA
